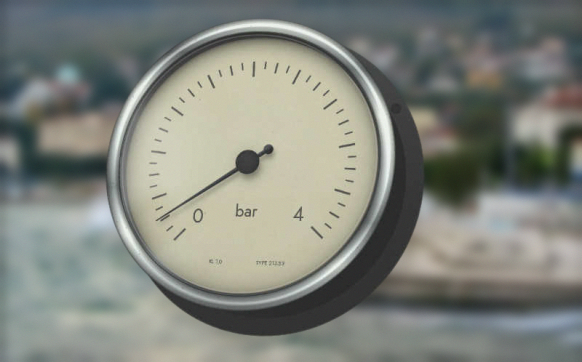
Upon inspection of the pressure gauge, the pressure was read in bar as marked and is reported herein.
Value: 0.2 bar
